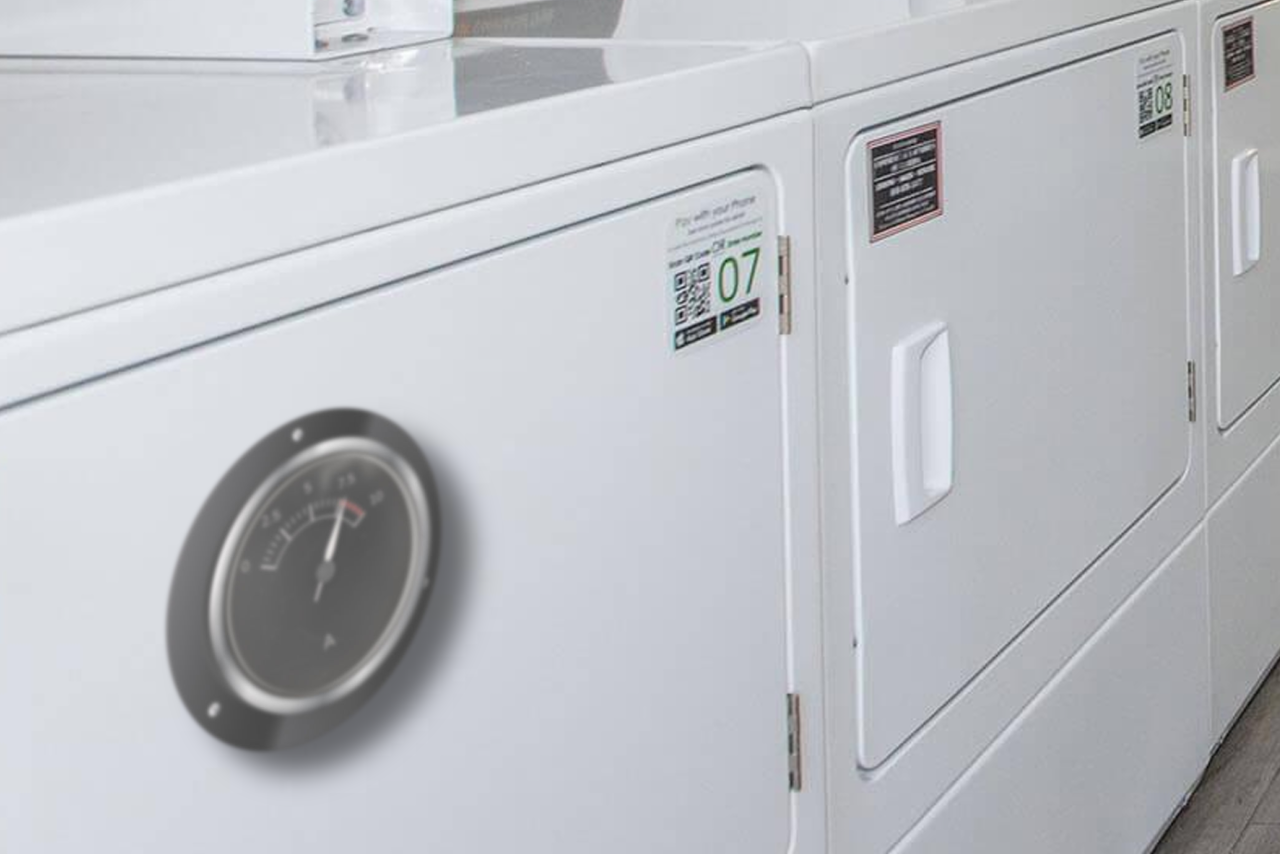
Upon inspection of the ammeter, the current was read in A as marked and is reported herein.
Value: 7.5 A
